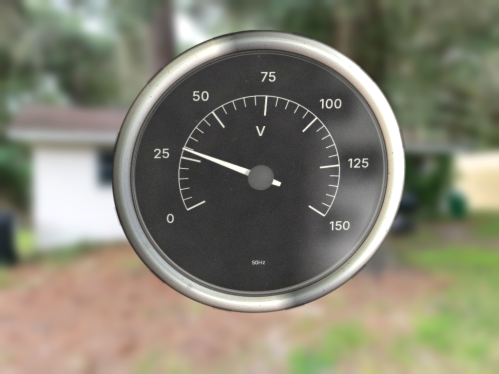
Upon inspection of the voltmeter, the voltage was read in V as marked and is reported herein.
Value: 30 V
